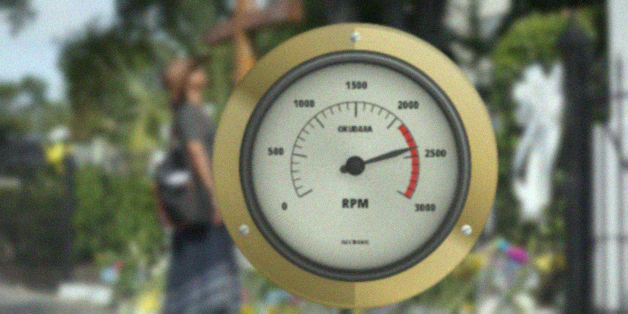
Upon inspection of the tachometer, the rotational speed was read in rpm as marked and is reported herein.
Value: 2400 rpm
